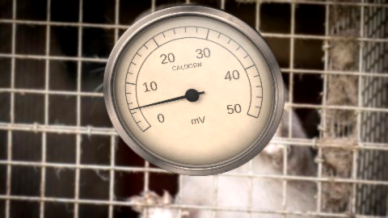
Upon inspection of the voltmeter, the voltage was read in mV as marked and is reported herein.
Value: 5 mV
